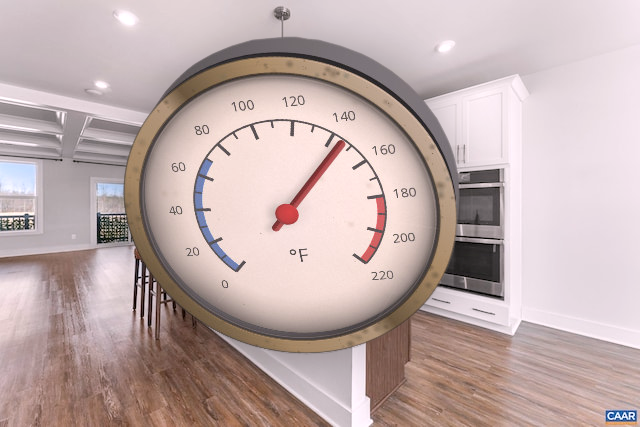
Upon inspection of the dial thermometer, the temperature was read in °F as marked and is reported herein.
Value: 145 °F
